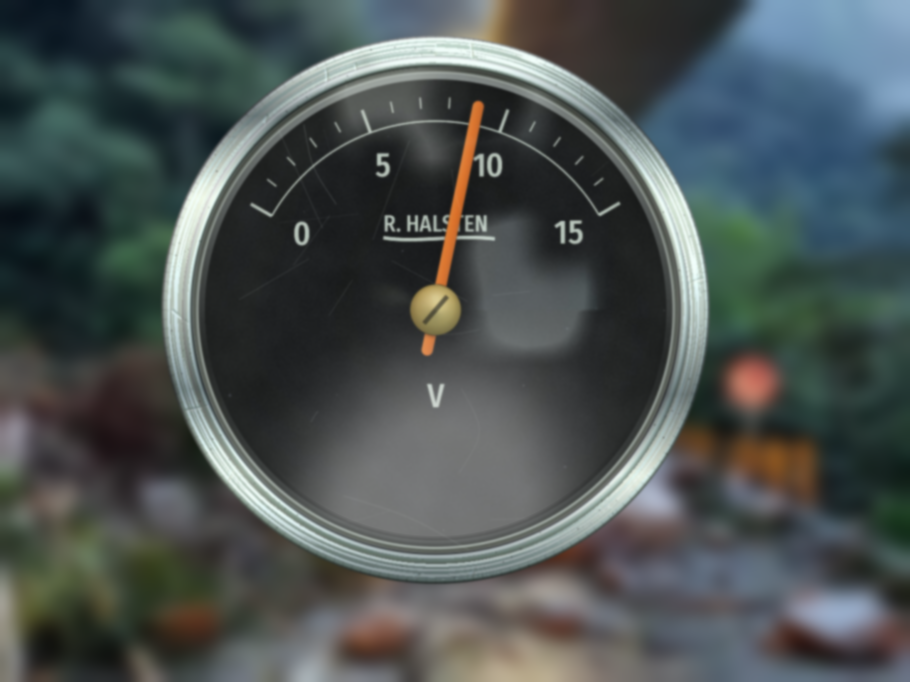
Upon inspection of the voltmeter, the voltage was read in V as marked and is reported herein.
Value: 9 V
